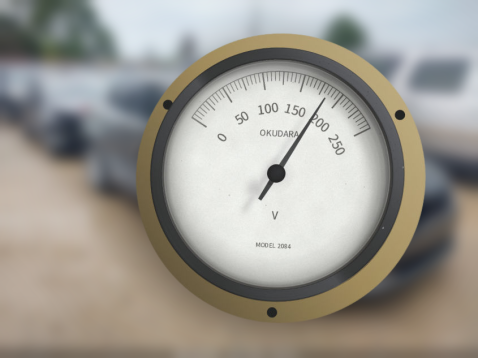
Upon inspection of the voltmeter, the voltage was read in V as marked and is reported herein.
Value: 185 V
